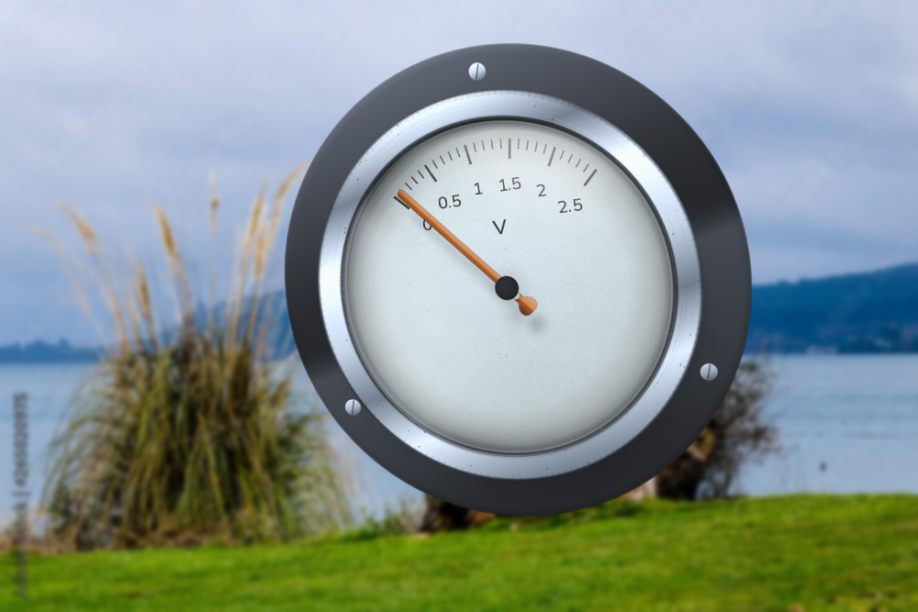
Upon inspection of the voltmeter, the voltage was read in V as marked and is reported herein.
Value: 0.1 V
